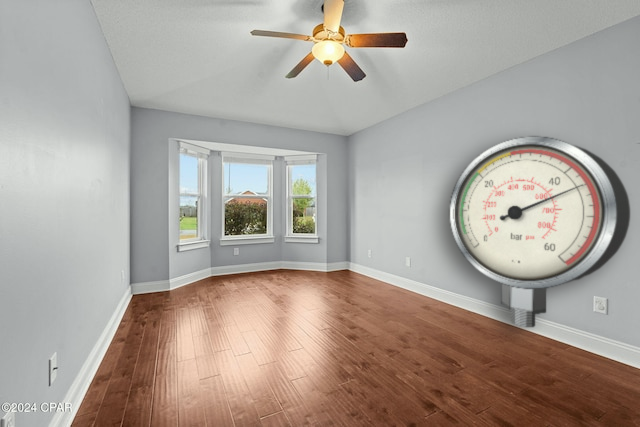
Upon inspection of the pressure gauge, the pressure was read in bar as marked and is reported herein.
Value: 44 bar
